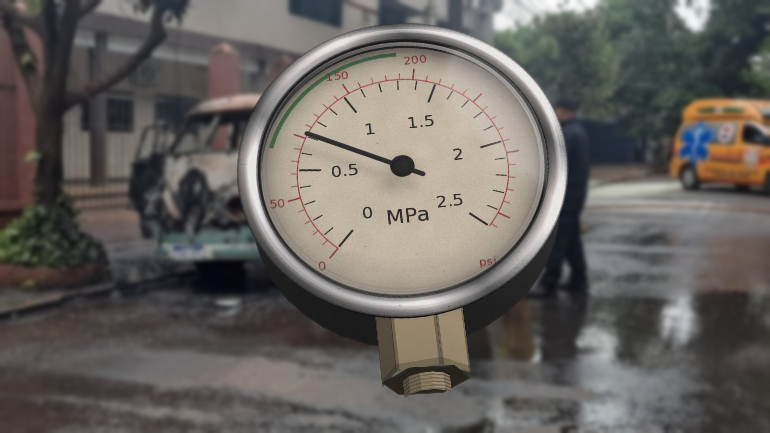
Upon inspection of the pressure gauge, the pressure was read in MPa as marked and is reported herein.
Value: 0.7 MPa
